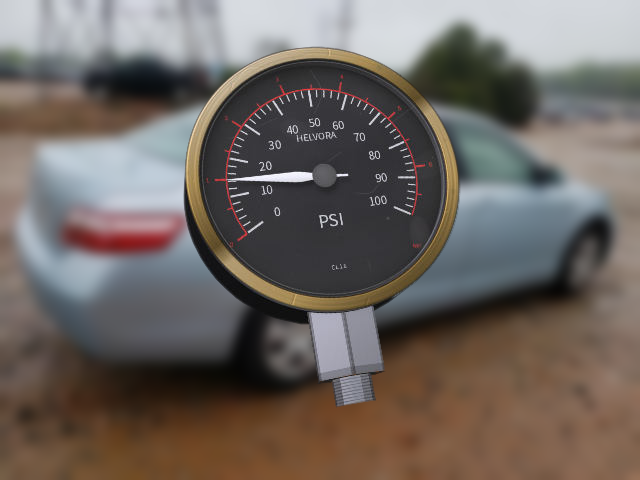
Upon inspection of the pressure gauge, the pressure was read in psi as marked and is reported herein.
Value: 14 psi
